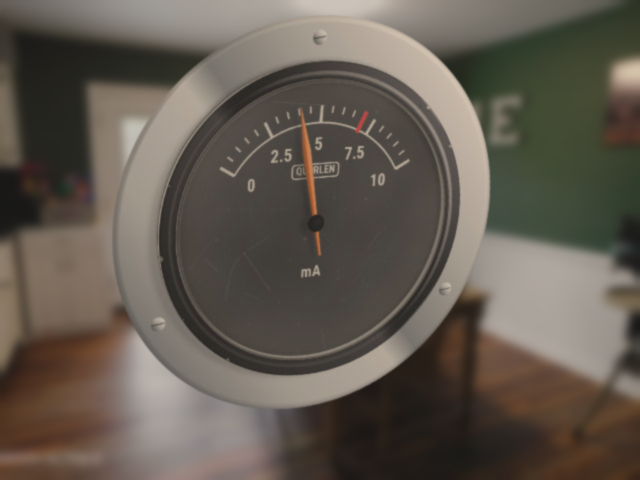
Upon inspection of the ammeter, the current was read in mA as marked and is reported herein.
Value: 4 mA
